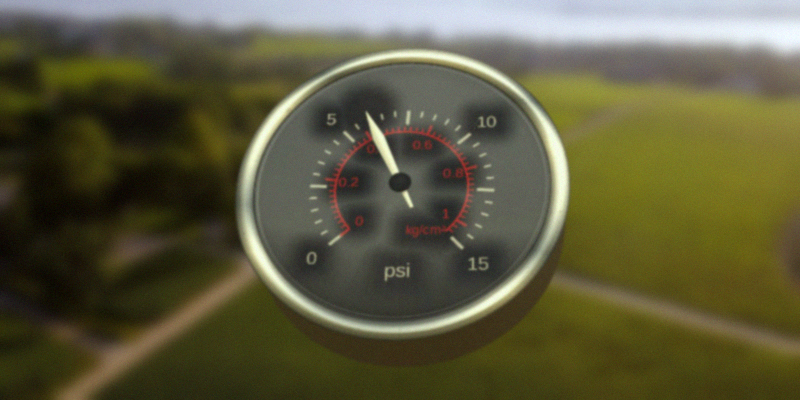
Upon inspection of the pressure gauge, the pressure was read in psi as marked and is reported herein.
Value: 6 psi
